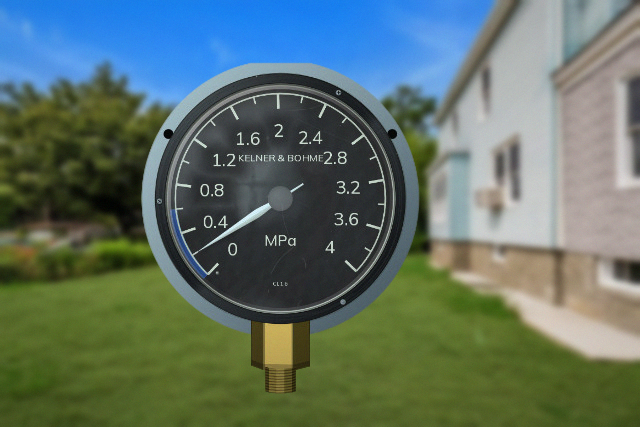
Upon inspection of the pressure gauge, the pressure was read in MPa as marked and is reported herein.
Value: 0.2 MPa
